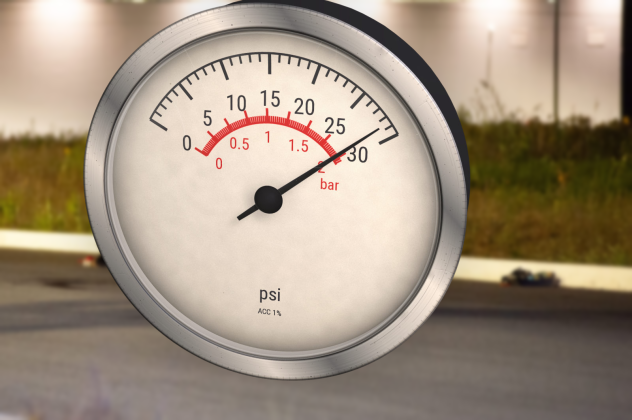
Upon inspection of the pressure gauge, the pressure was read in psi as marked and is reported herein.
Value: 28.5 psi
